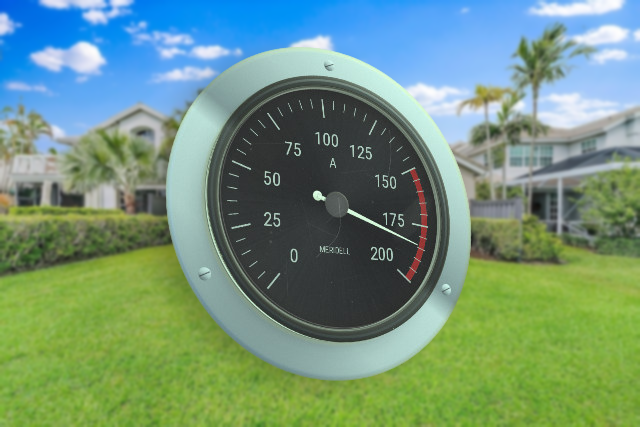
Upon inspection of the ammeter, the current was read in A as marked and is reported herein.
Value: 185 A
